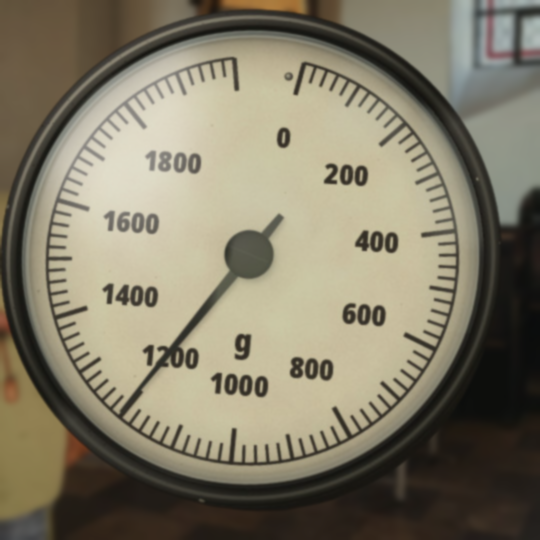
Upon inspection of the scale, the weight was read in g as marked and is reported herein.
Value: 1200 g
